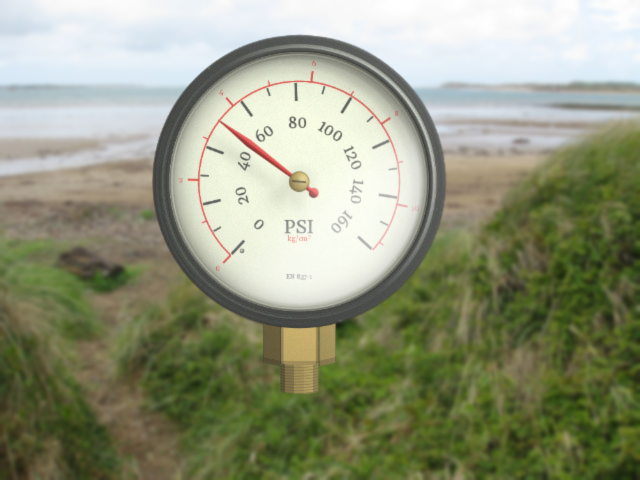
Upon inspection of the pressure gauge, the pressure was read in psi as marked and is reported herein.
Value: 50 psi
